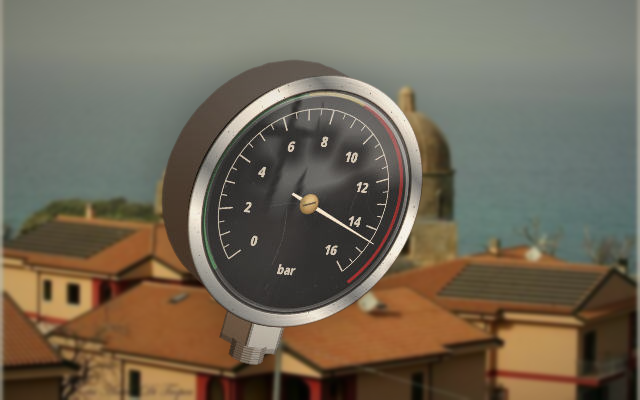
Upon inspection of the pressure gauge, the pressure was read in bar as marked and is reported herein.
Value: 14.5 bar
